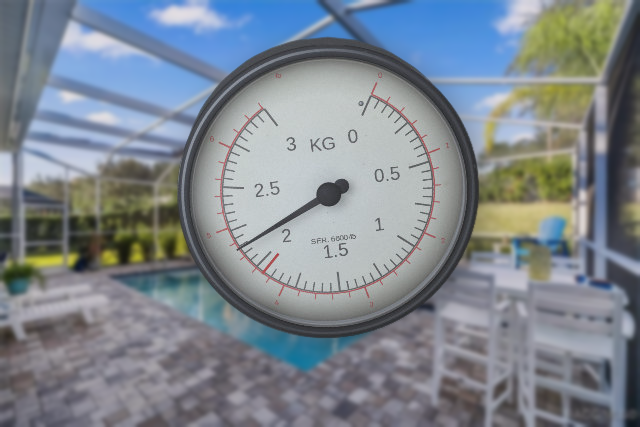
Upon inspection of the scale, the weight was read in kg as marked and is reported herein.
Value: 2.15 kg
